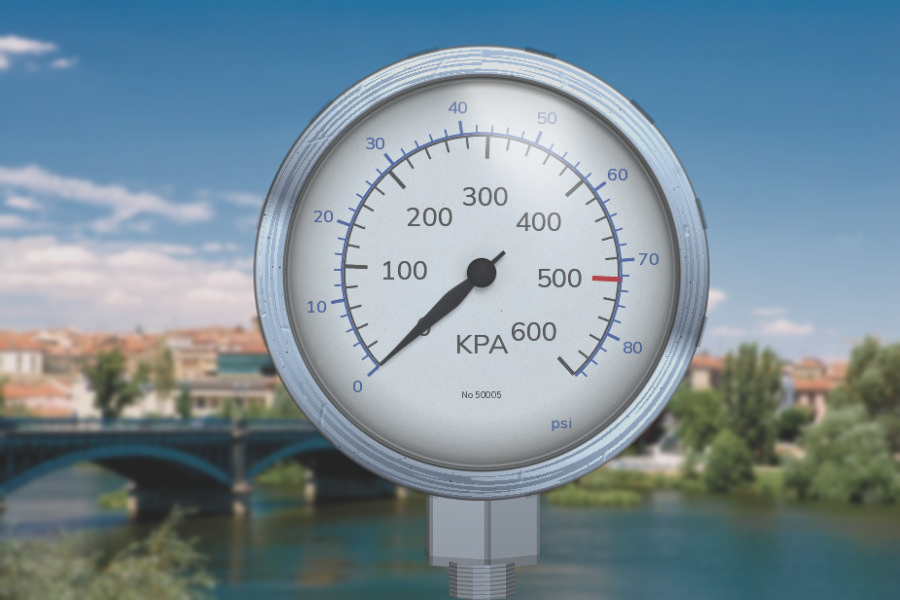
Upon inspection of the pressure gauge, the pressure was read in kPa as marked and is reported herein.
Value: 0 kPa
